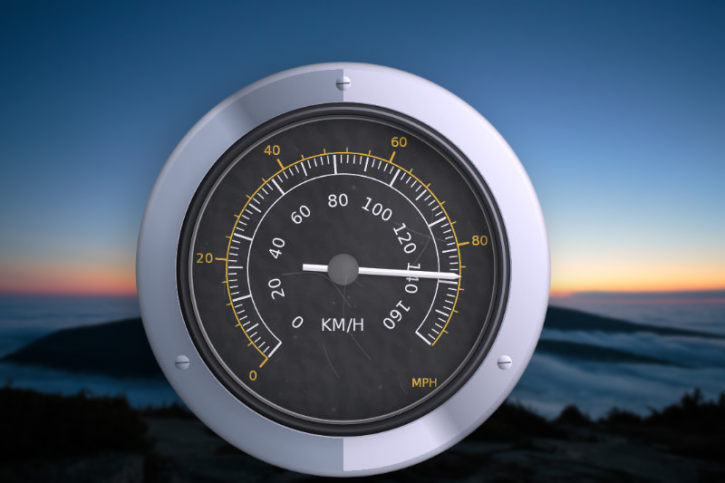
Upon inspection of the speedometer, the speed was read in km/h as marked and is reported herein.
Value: 138 km/h
